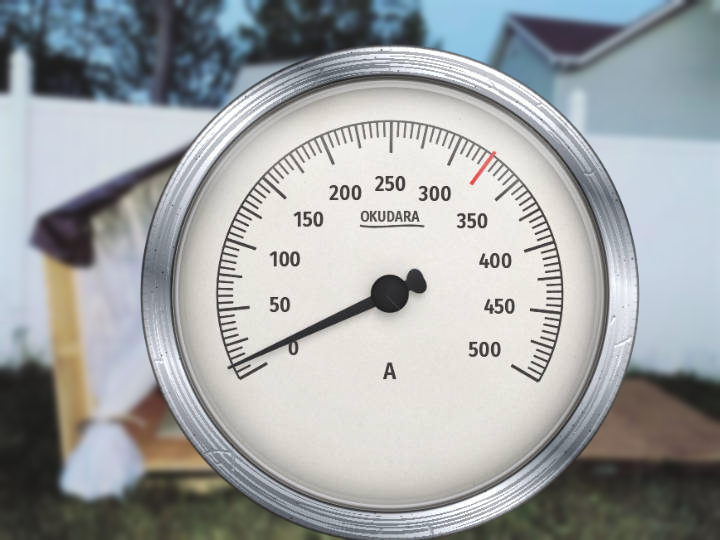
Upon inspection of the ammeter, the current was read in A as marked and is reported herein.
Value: 10 A
